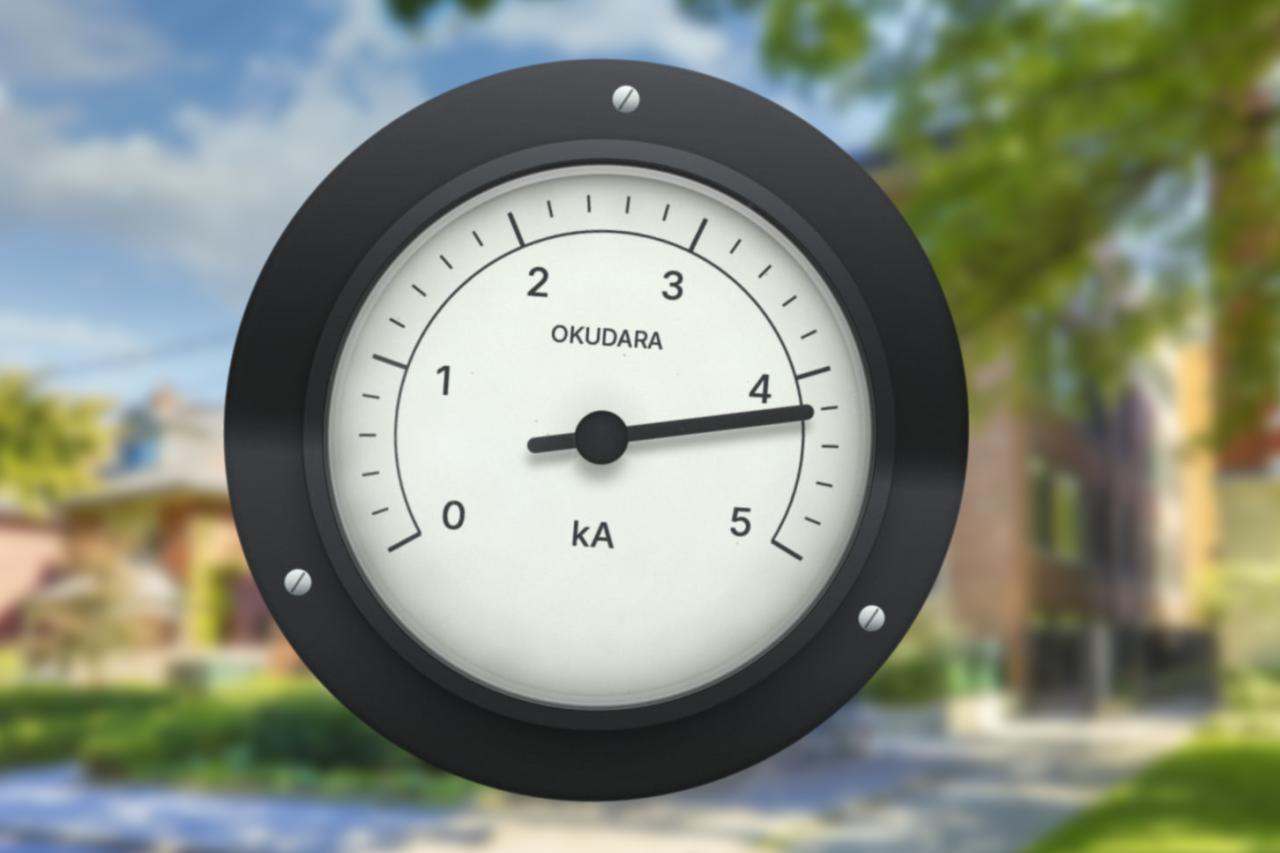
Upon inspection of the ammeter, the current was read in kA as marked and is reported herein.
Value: 4.2 kA
